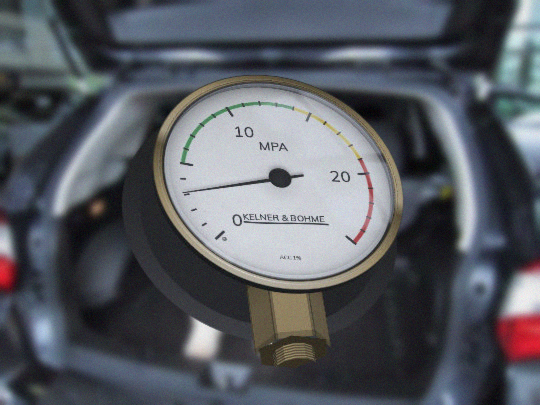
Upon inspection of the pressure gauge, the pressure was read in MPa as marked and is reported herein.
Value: 3 MPa
